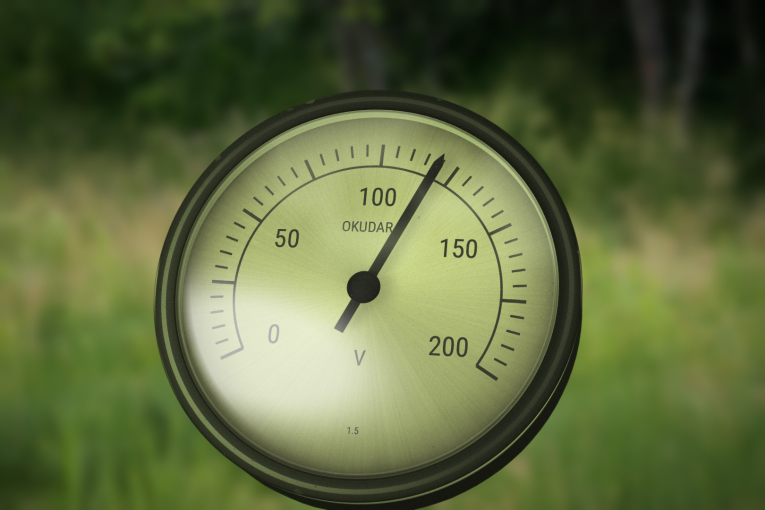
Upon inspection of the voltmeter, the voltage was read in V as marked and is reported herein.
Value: 120 V
